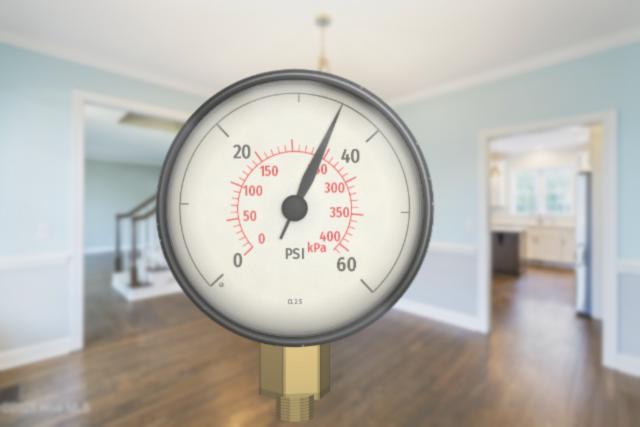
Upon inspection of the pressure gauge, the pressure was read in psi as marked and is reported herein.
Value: 35 psi
